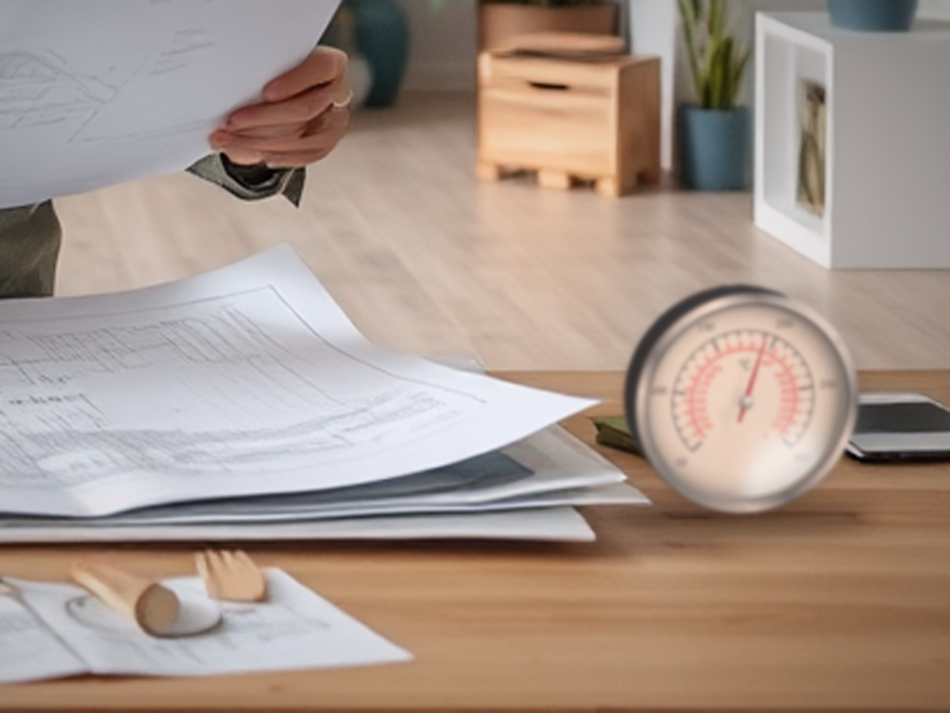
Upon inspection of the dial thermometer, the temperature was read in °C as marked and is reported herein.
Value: 190 °C
